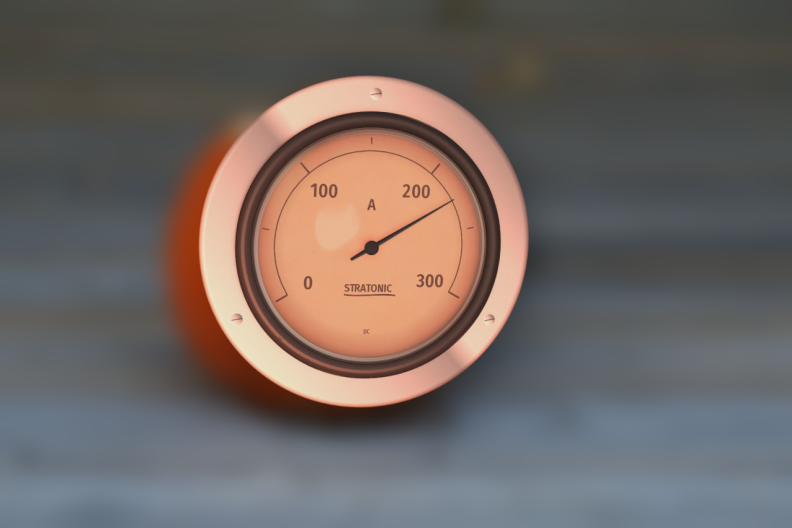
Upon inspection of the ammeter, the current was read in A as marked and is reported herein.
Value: 225 A
